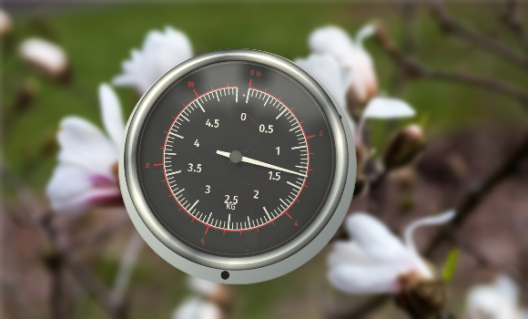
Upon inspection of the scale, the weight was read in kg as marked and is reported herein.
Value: 1.35 kg
